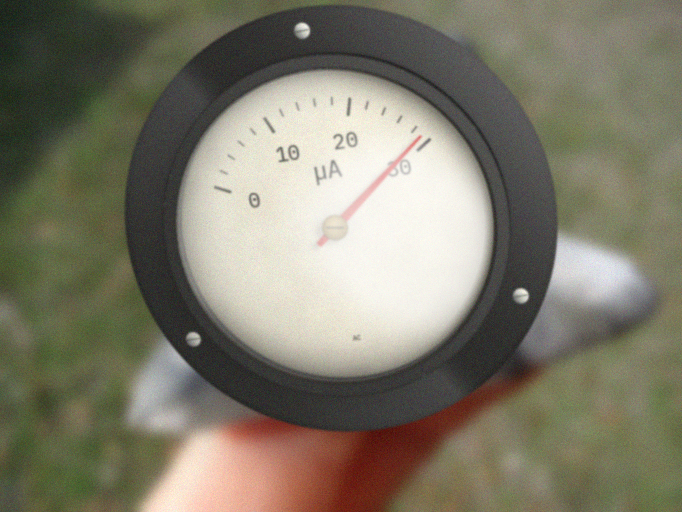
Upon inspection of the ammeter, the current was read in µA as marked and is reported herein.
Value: 29 µA
